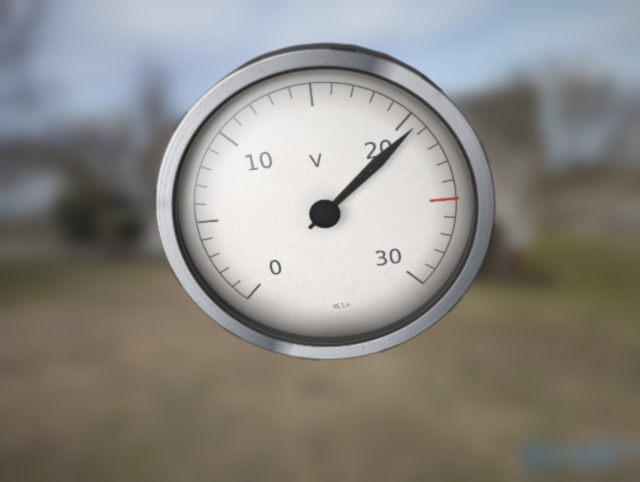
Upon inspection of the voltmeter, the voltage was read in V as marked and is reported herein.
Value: 20.5 V
